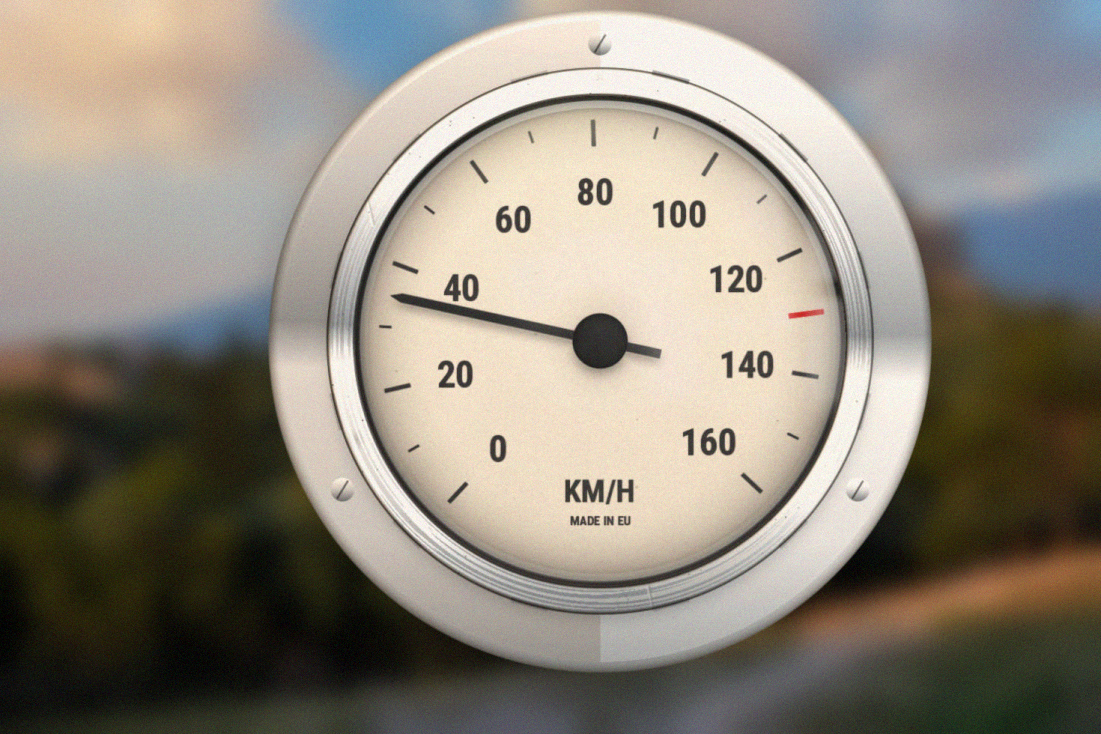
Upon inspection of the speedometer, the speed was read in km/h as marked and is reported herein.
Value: 35 km/h
